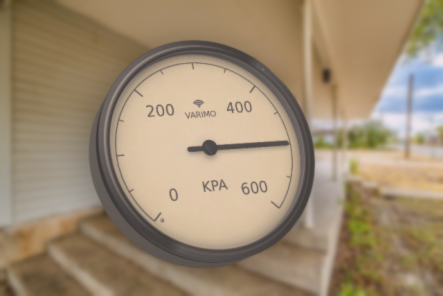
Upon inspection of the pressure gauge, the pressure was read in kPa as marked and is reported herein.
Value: 500 kPa
